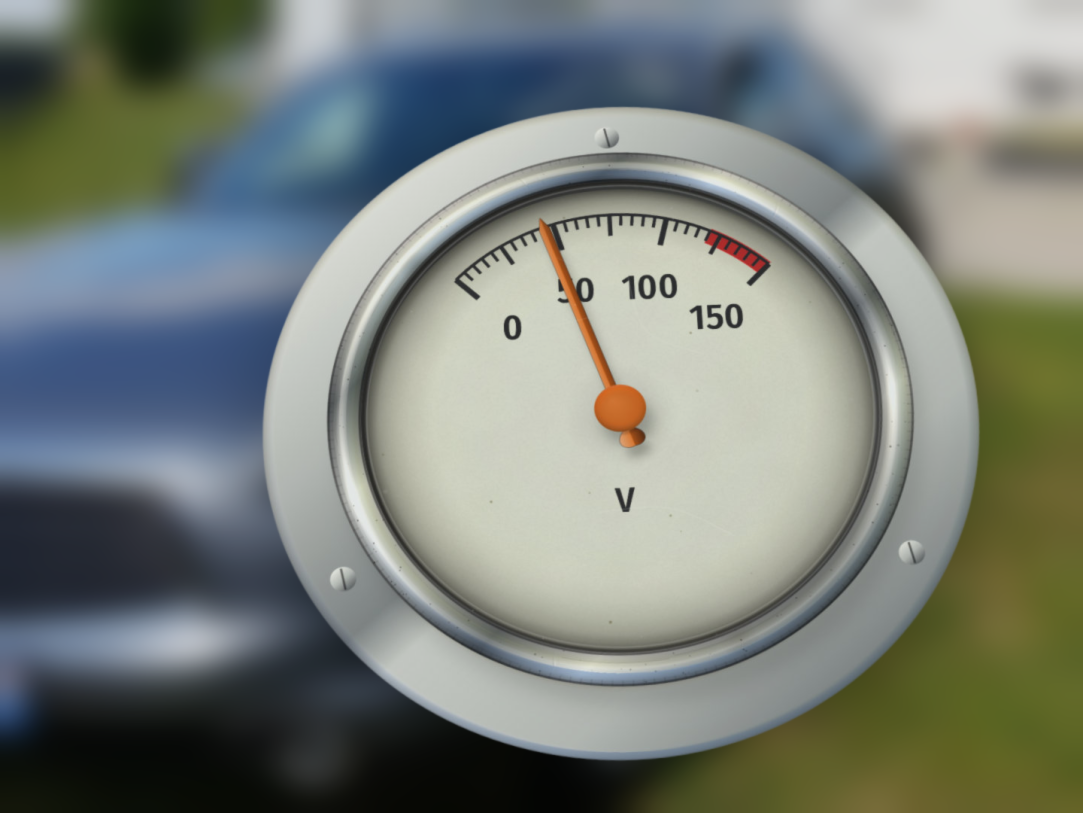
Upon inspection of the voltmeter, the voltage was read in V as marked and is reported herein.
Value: 45 V
